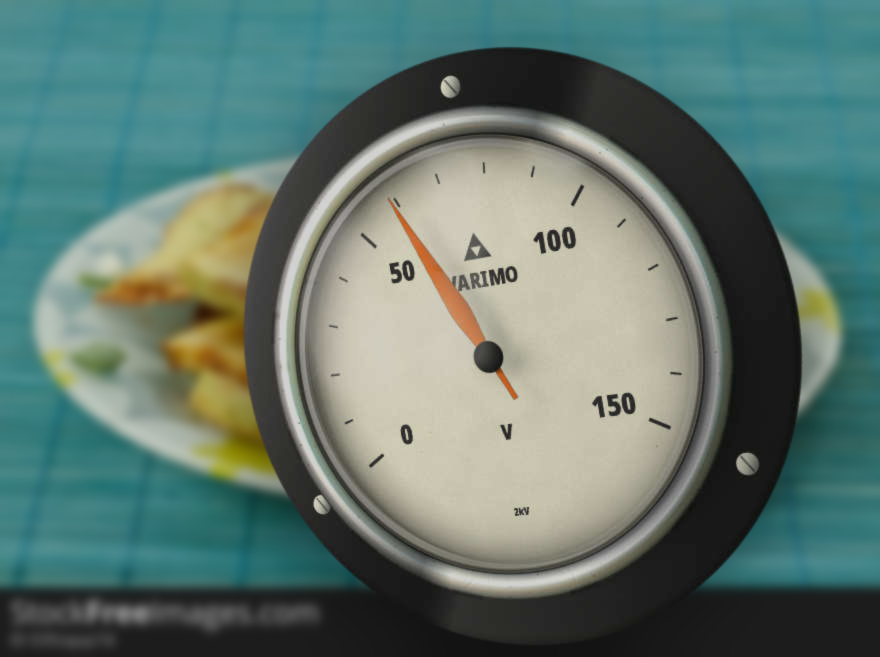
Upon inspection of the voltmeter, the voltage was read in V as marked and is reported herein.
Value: 60 V
